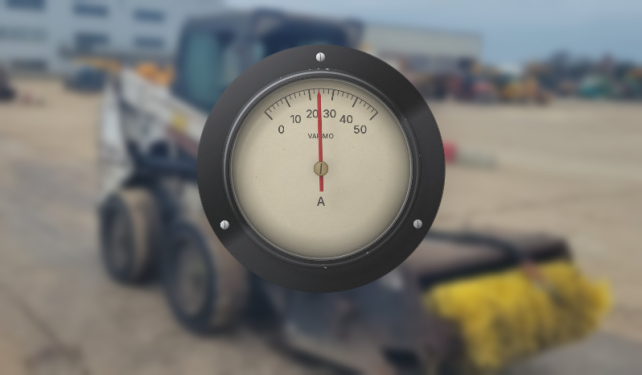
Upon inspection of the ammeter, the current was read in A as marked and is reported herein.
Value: 24 A
